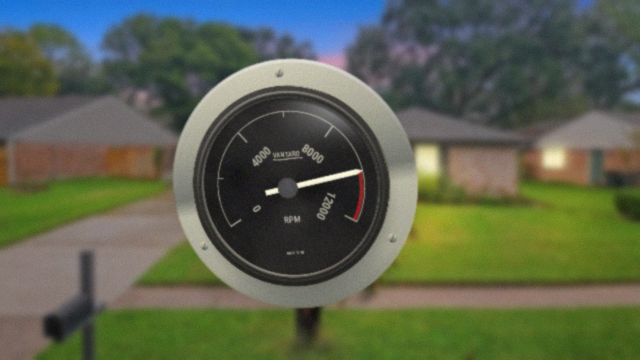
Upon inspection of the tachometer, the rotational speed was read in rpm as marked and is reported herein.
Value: 10000 rpm
